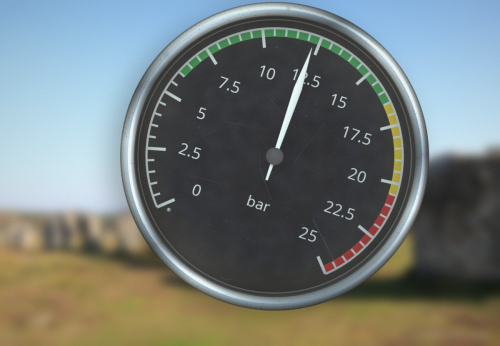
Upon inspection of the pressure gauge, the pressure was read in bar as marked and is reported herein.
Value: 12.25 bar
